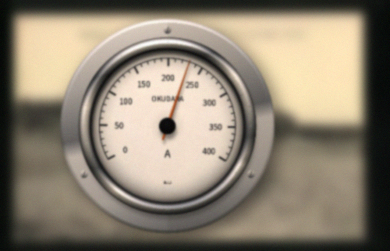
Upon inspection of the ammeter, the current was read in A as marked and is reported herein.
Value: 230 A
